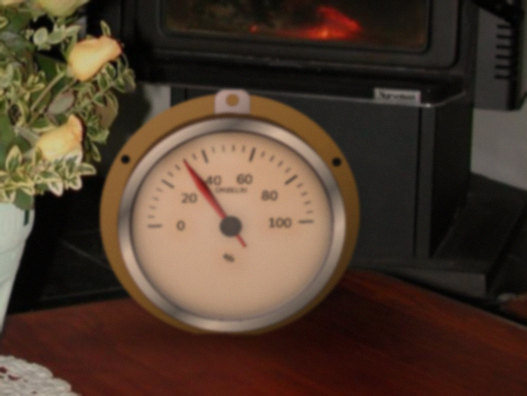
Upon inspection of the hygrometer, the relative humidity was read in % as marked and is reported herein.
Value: 32 %
